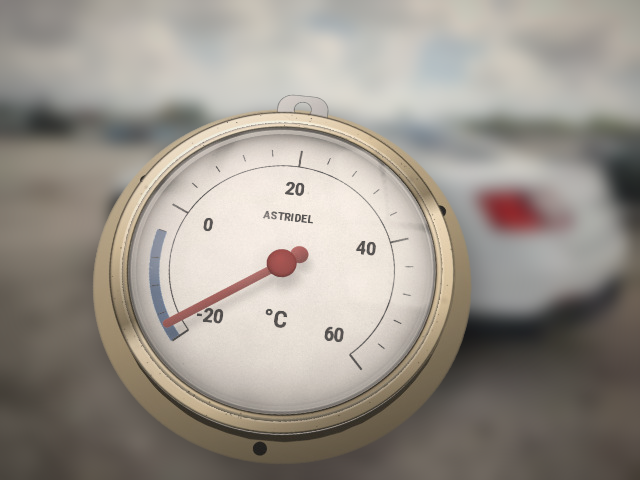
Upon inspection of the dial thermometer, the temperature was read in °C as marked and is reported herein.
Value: -18 °C
